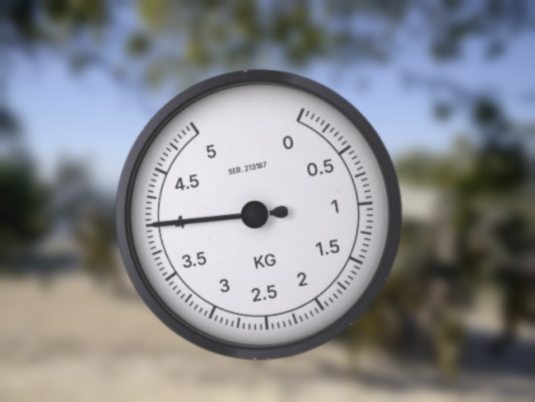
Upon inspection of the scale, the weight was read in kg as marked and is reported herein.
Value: 4 kg
